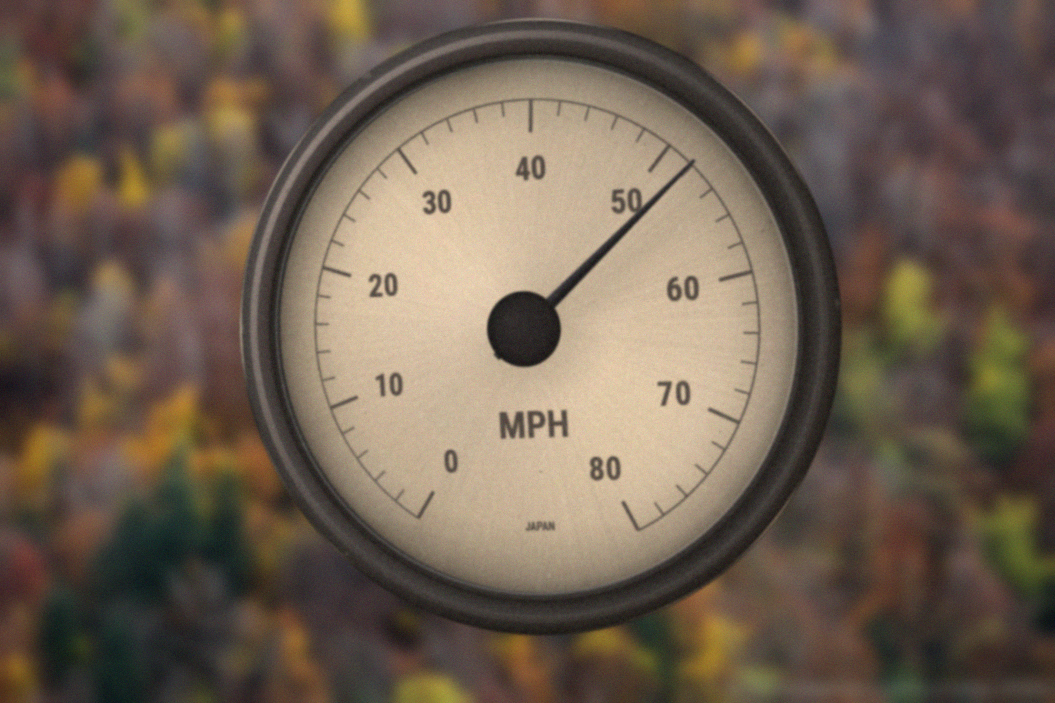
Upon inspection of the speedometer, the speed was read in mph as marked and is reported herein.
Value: 52 mph
